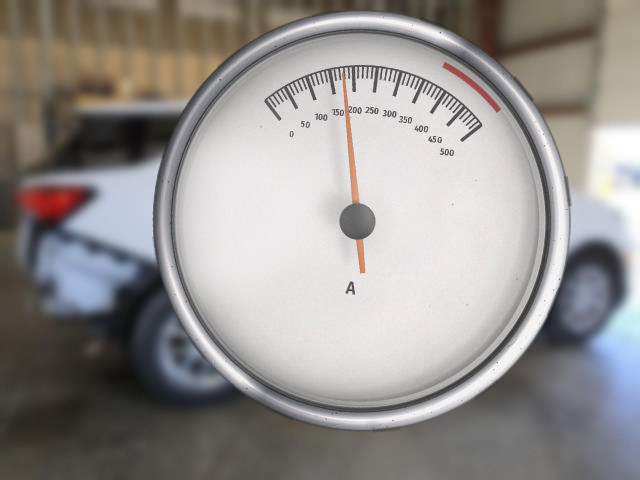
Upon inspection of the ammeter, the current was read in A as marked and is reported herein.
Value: 180 A
